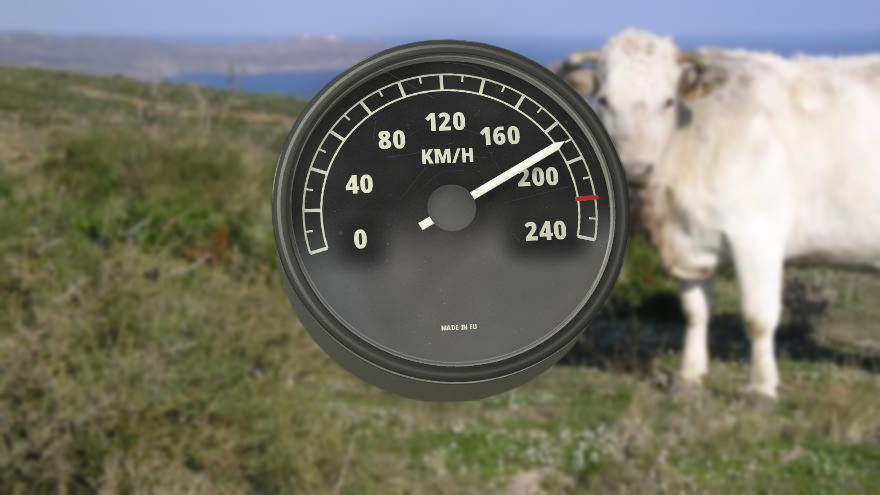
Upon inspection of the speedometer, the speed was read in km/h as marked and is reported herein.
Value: 190 km/h
